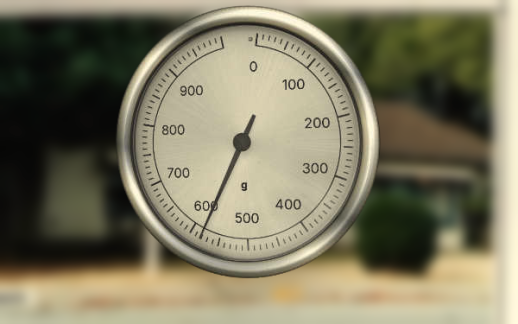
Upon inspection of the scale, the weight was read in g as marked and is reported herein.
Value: 580 g
